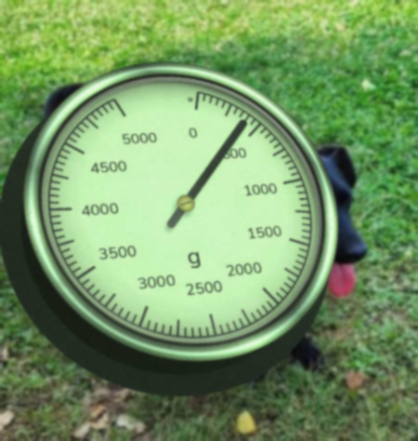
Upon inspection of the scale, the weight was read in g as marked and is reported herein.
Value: 400 g
